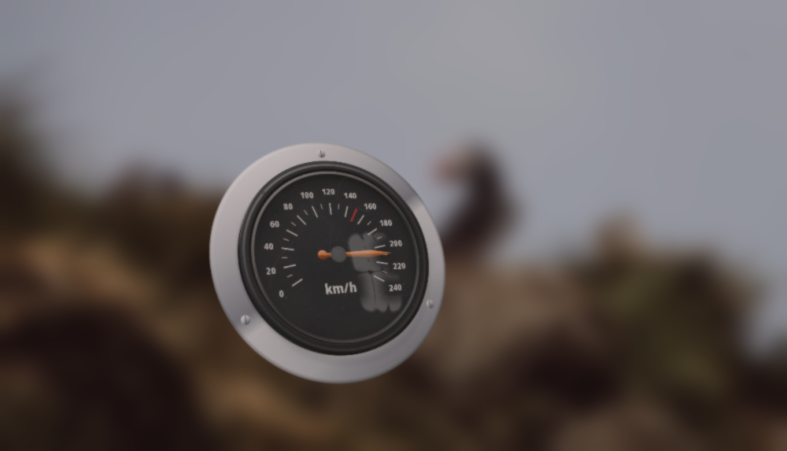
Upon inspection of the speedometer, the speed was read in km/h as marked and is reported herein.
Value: 210 km/h
